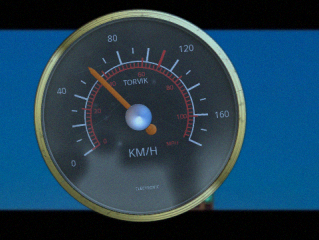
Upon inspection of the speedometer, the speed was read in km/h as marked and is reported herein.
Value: 60 km/h
